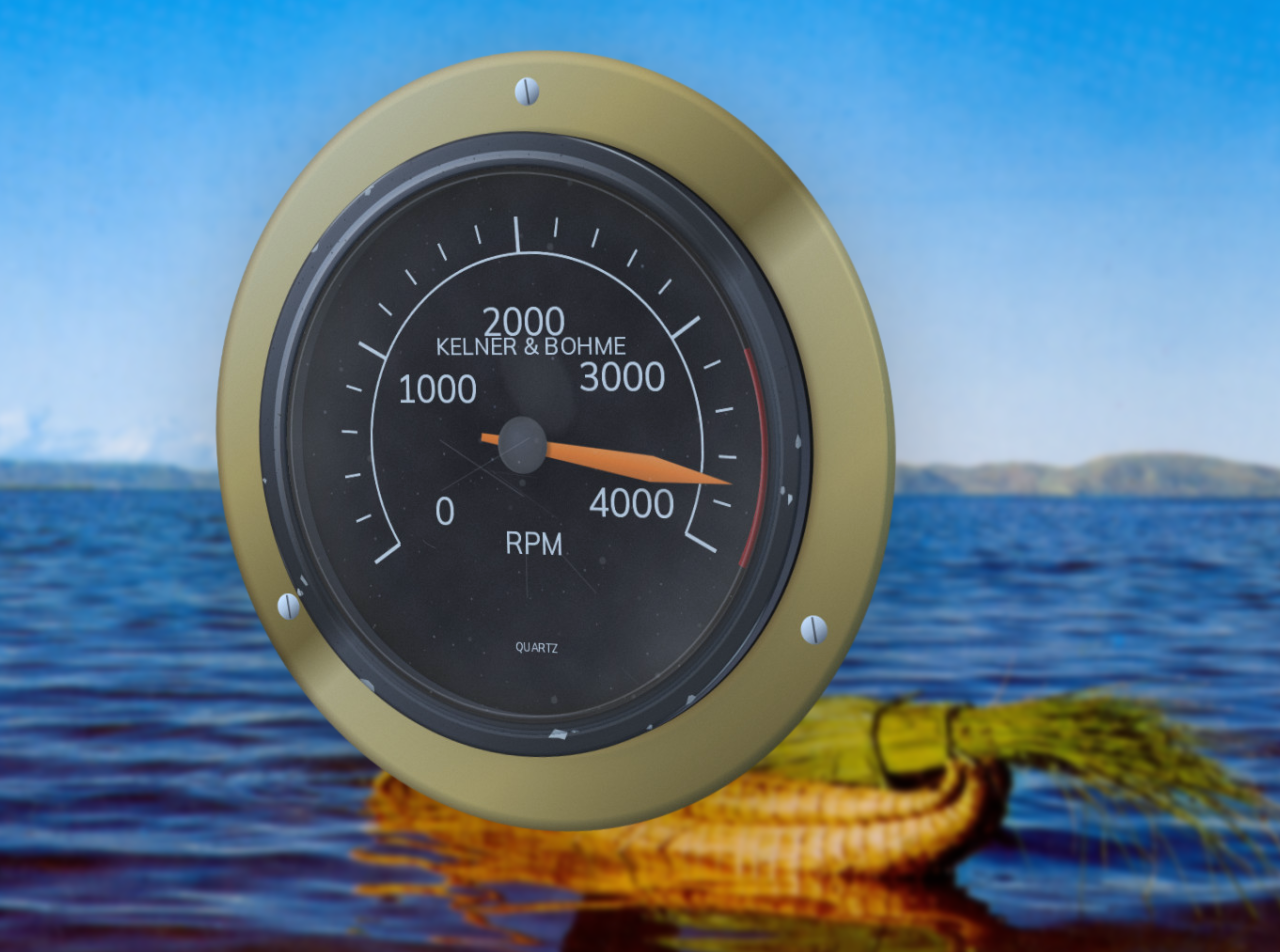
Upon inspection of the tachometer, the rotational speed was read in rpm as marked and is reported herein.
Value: 3700 rpm
